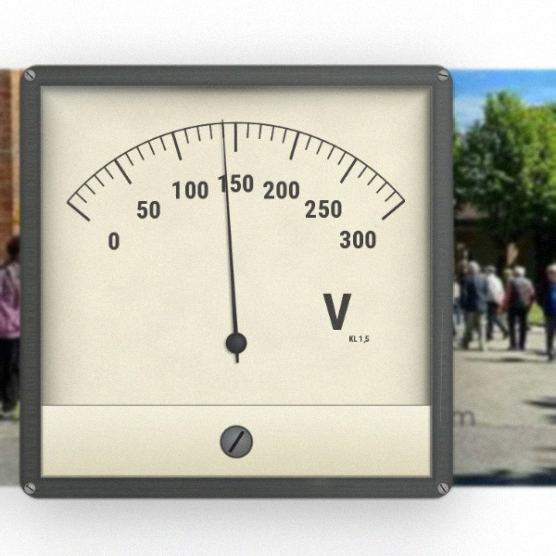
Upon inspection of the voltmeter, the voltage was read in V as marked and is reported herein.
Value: 140 V
